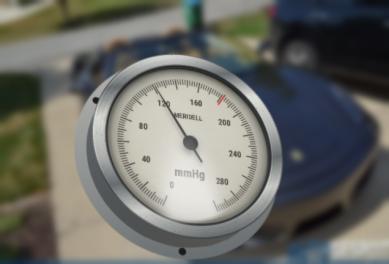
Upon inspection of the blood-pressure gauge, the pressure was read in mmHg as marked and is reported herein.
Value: 120 mmHg
